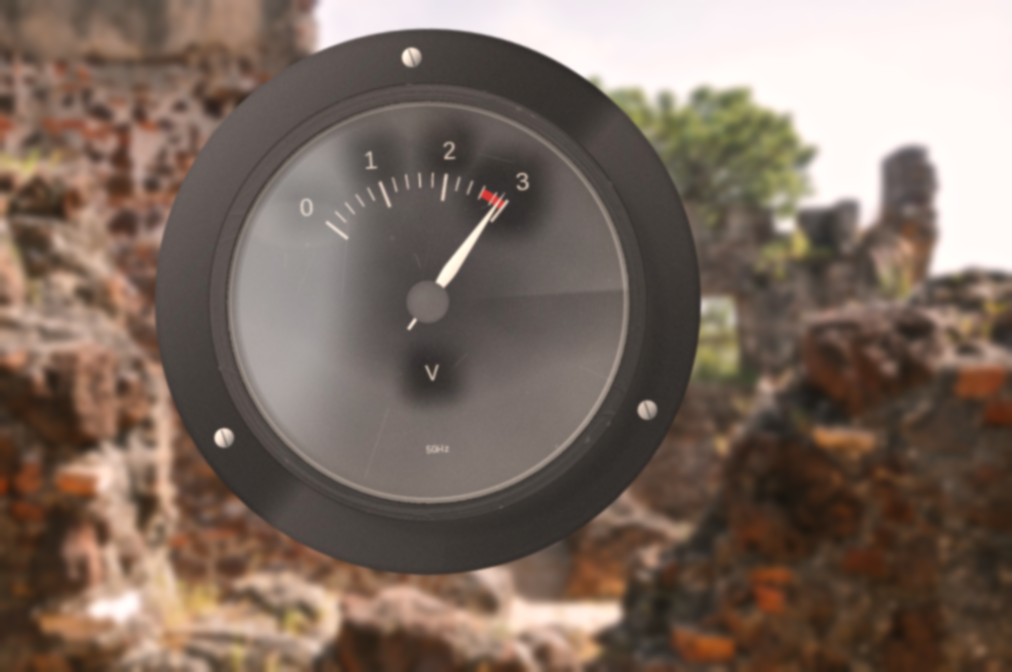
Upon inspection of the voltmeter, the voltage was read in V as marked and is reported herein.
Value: 2.9 V
